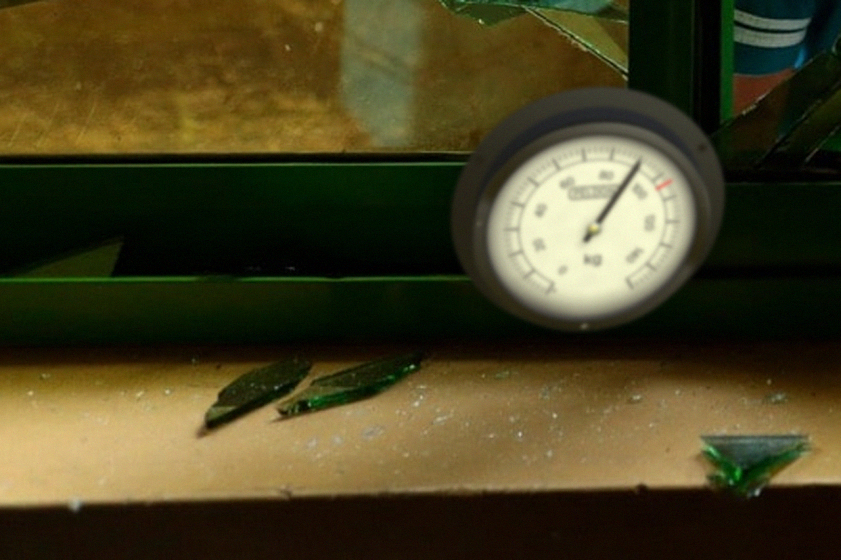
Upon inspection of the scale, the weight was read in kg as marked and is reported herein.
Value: 90 kg
